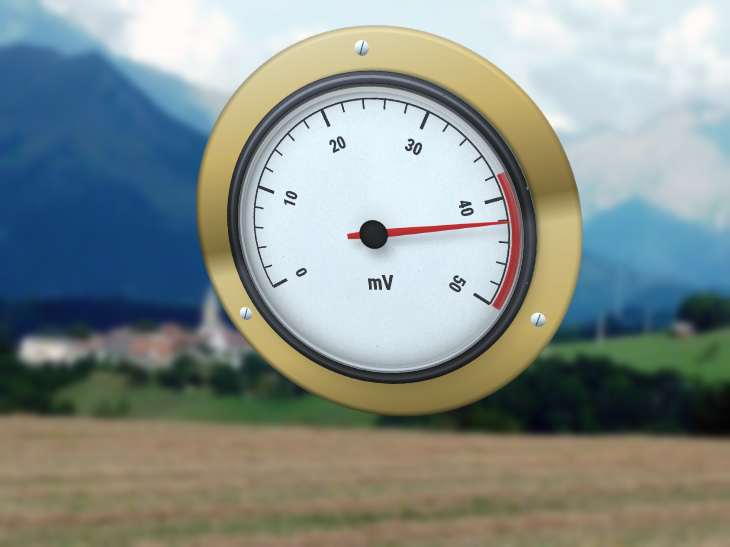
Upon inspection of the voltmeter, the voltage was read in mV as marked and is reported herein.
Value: 42 mV
